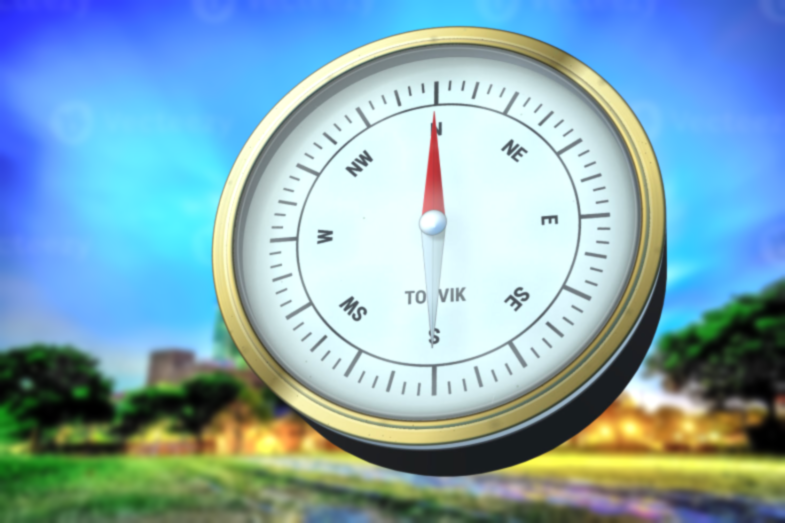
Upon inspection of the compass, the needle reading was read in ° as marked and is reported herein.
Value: 0 °
